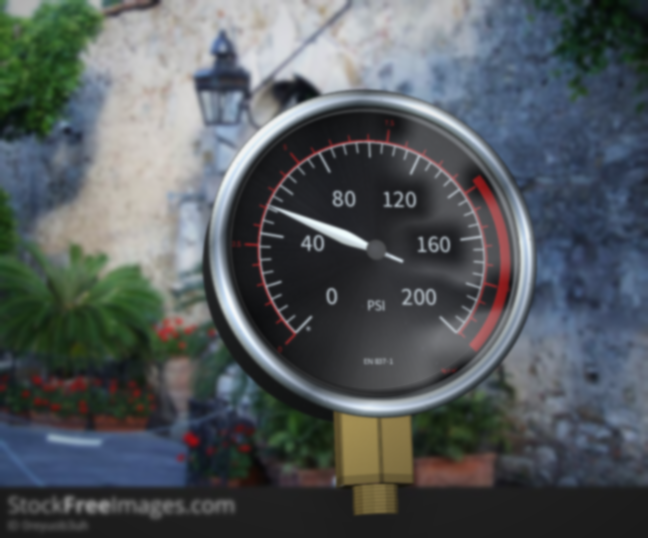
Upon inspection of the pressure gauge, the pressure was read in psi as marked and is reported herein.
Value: 50 psi
